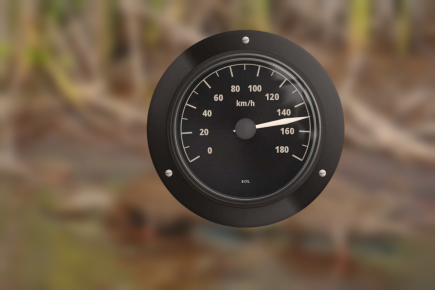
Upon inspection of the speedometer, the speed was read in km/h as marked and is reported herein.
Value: 150 km/h
